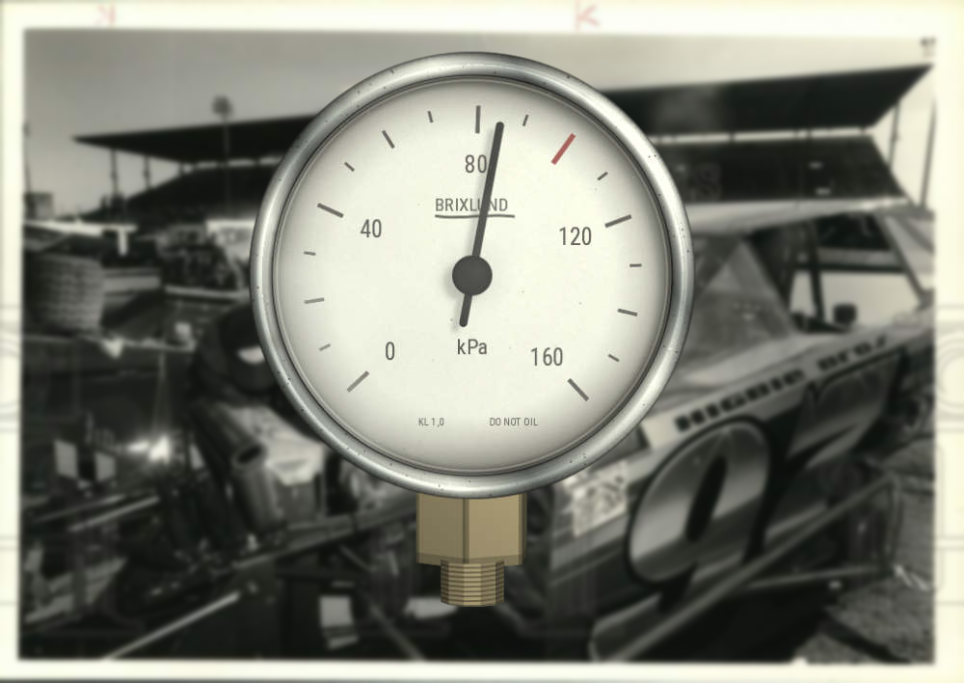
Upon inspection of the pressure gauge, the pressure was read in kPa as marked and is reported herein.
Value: 85 kPa
